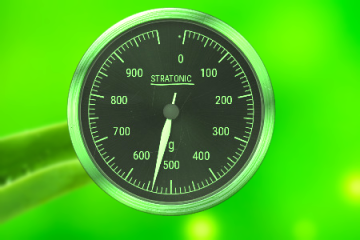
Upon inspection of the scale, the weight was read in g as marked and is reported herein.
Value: 540 g
